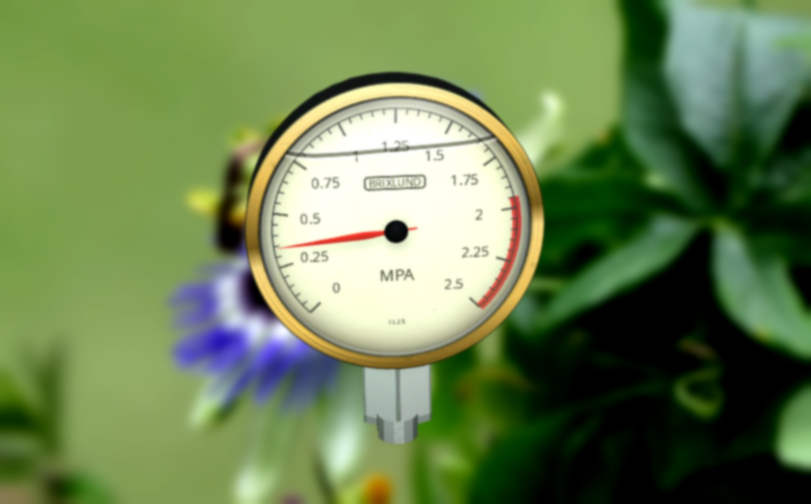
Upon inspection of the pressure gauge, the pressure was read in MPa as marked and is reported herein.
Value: 0.35 MPa
